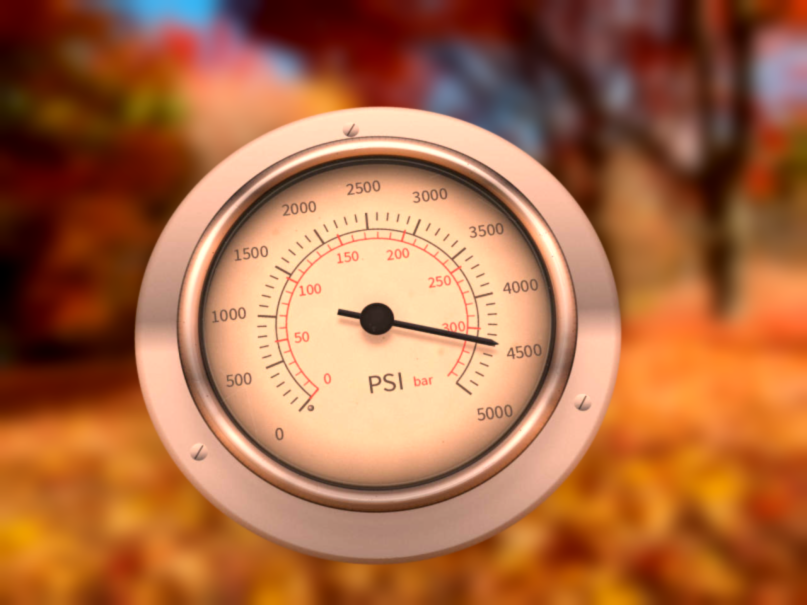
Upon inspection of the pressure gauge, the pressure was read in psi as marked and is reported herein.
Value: 4500 psi
